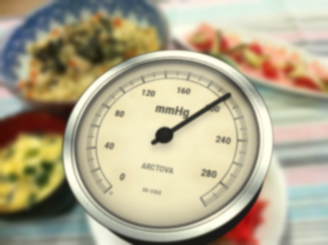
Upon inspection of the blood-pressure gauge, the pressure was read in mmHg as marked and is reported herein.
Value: 200 mmHg
